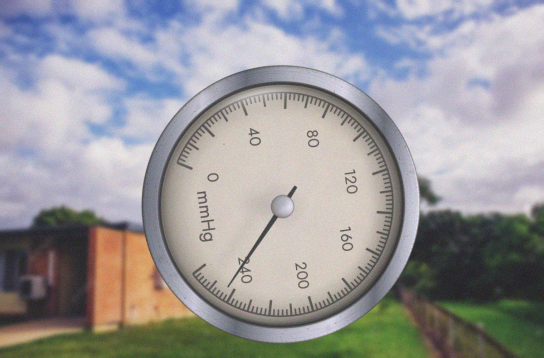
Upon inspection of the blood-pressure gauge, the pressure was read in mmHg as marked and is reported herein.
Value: 244 mmHg
